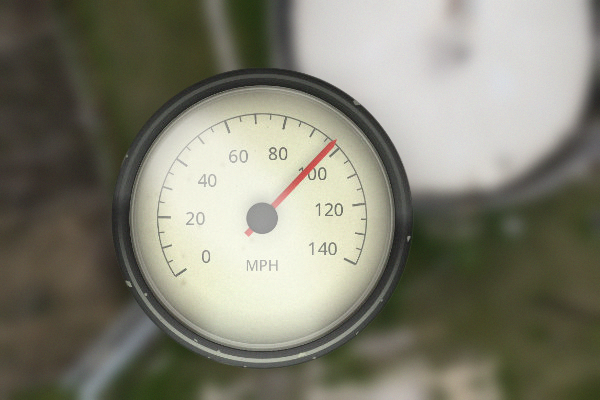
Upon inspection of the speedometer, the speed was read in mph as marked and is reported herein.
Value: 97.5 mph
